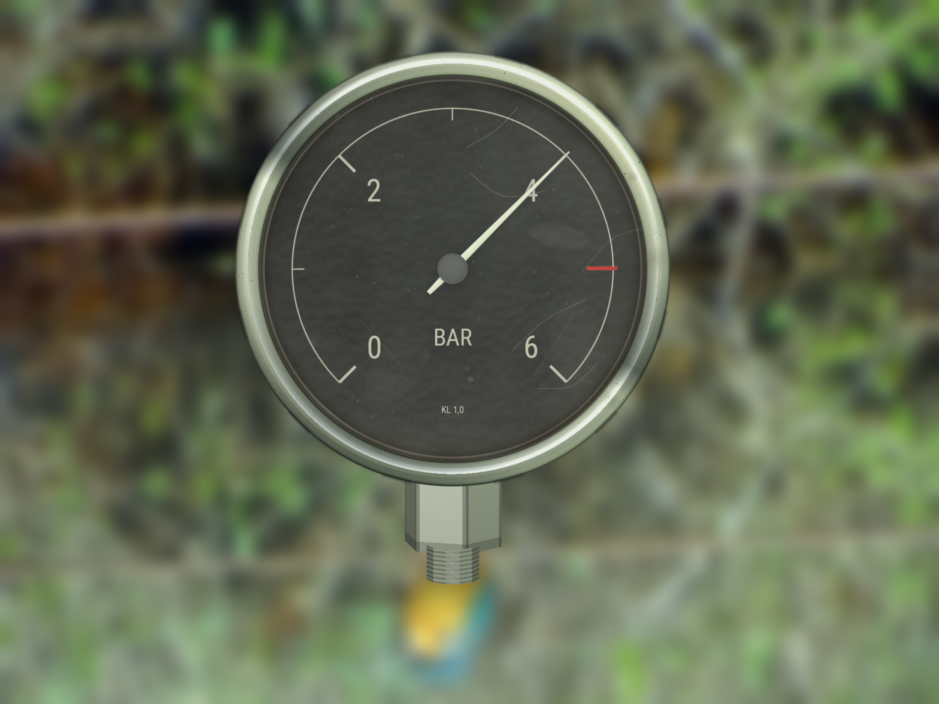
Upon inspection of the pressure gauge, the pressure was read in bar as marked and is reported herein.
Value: 4 bar
